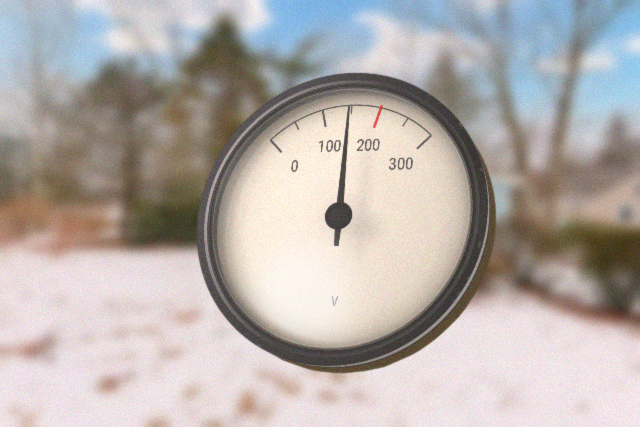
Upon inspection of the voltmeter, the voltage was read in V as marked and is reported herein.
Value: 150 V
